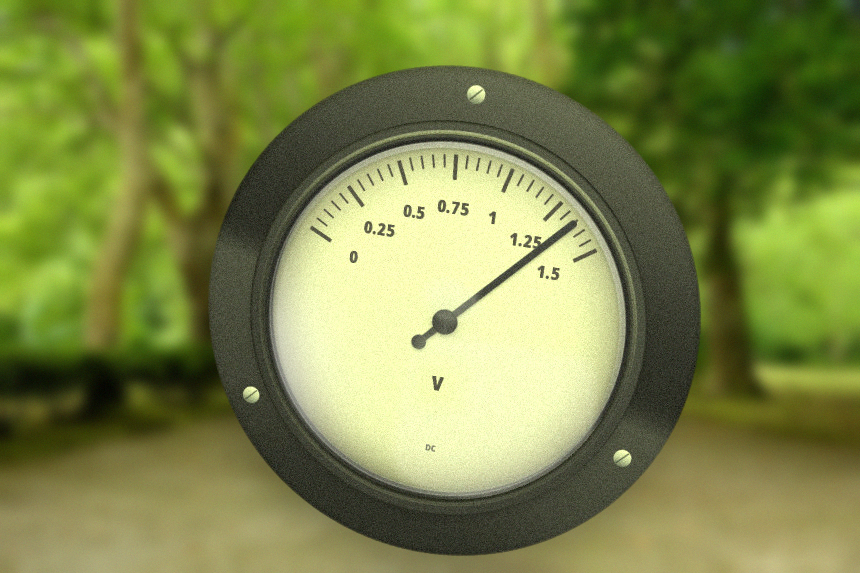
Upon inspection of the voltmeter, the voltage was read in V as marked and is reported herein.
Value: 1.35 V
